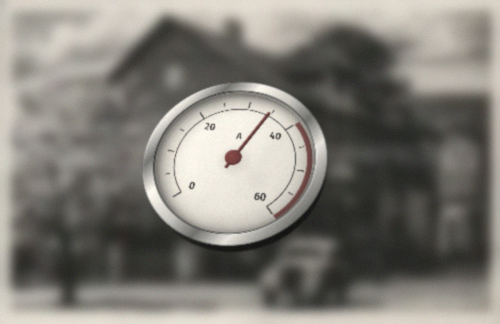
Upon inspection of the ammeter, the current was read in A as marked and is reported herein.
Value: 35 A
